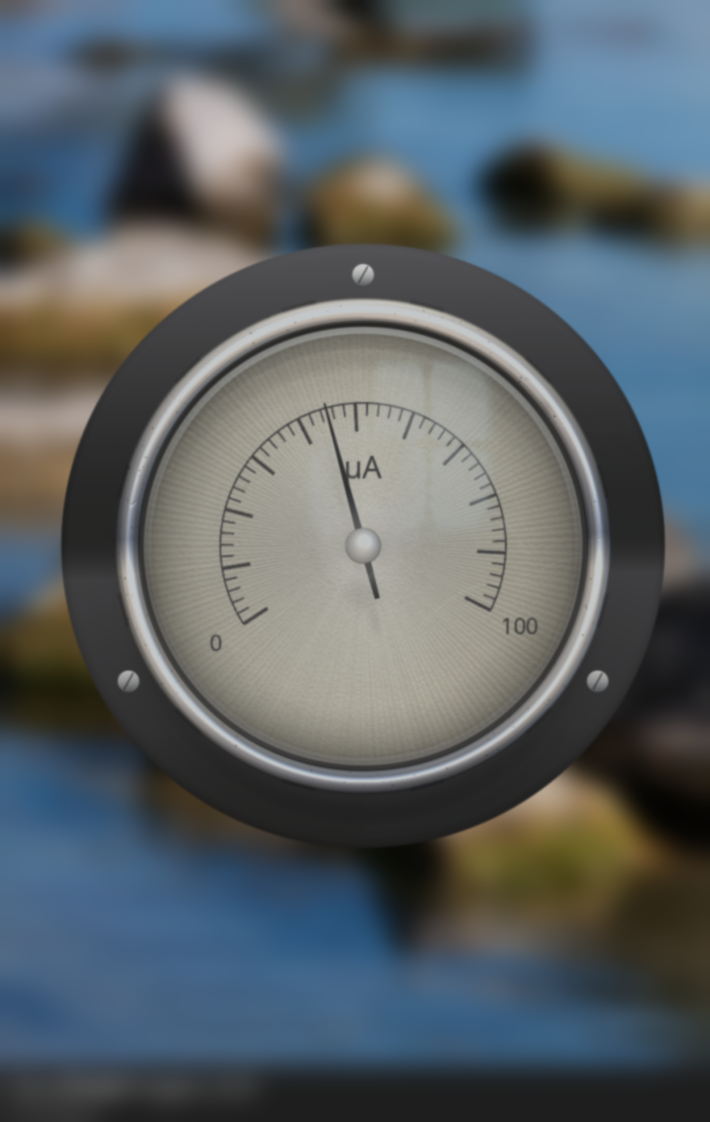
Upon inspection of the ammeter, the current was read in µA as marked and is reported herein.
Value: 45 µA
